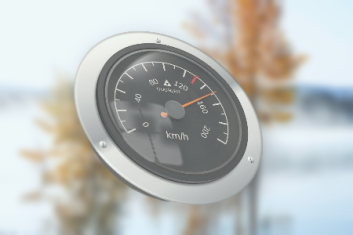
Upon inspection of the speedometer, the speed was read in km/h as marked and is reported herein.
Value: 150 km/h
